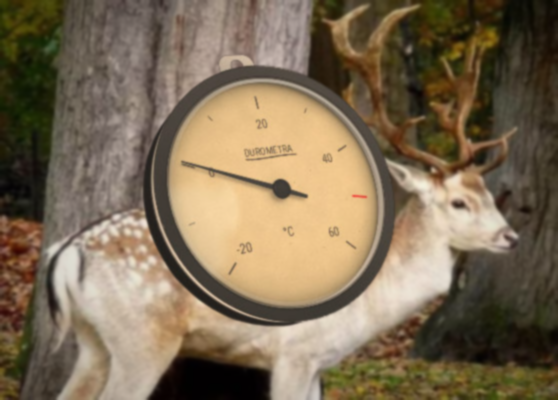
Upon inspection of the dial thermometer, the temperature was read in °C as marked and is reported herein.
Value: 0 °C
